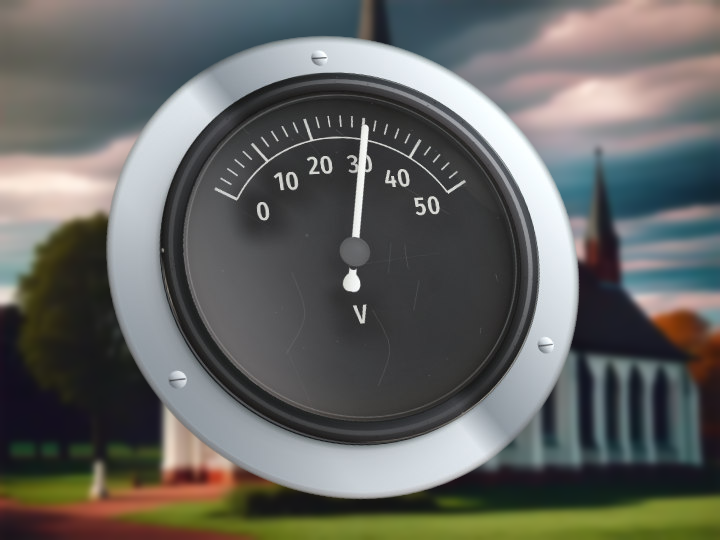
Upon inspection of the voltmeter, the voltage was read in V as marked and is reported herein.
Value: 30 V
